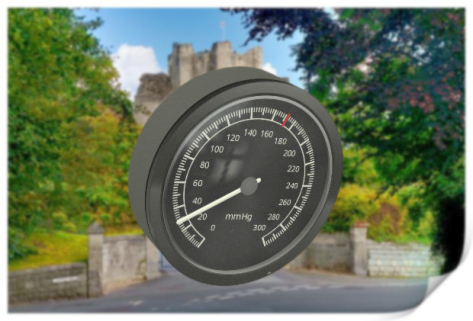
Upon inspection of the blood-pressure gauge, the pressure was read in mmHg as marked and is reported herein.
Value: 30 mmHg
